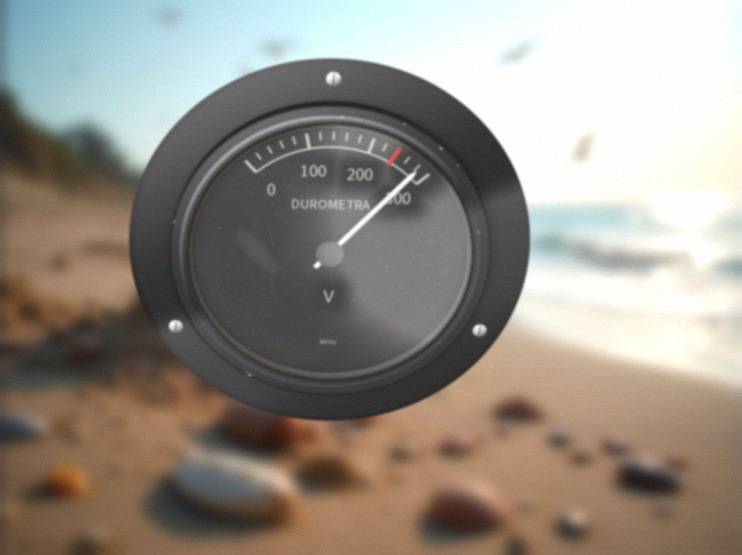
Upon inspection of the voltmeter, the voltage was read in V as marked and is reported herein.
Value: 280 V
